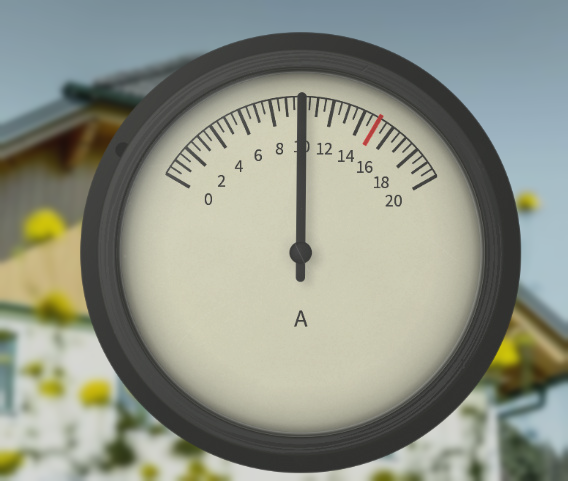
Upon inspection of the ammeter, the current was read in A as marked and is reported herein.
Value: 10 A
